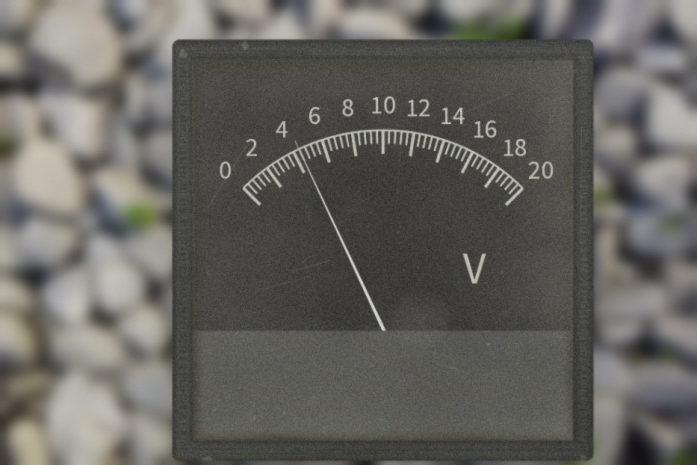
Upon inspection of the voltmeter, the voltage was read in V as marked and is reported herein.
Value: 4.4 V
